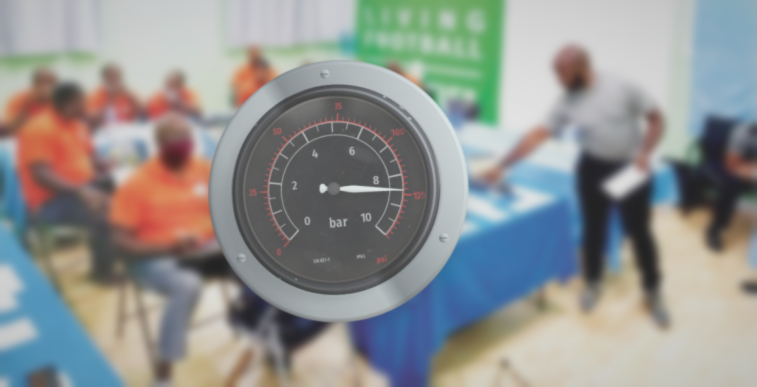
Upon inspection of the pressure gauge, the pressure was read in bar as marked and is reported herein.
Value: 8.5 bar
